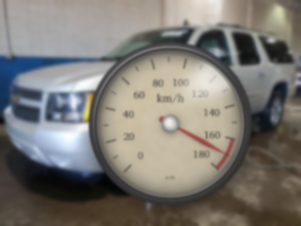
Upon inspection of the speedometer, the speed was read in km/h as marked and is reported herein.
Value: 170 km/h
